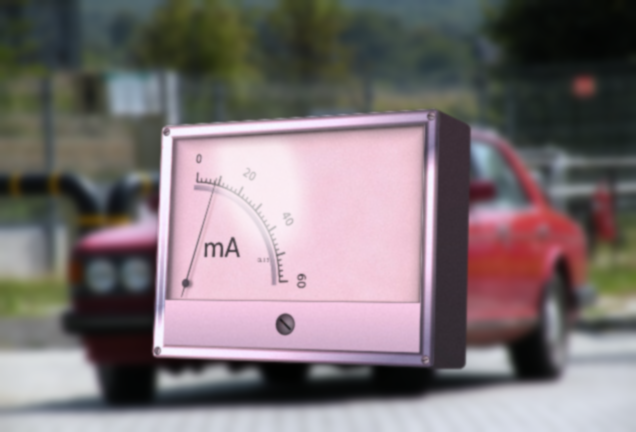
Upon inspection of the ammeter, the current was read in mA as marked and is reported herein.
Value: 10 mA
